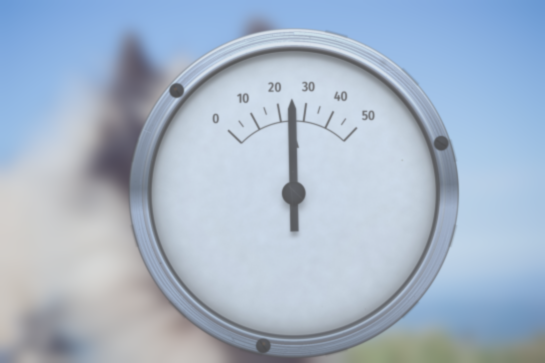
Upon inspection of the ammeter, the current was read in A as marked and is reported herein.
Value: 25 A
